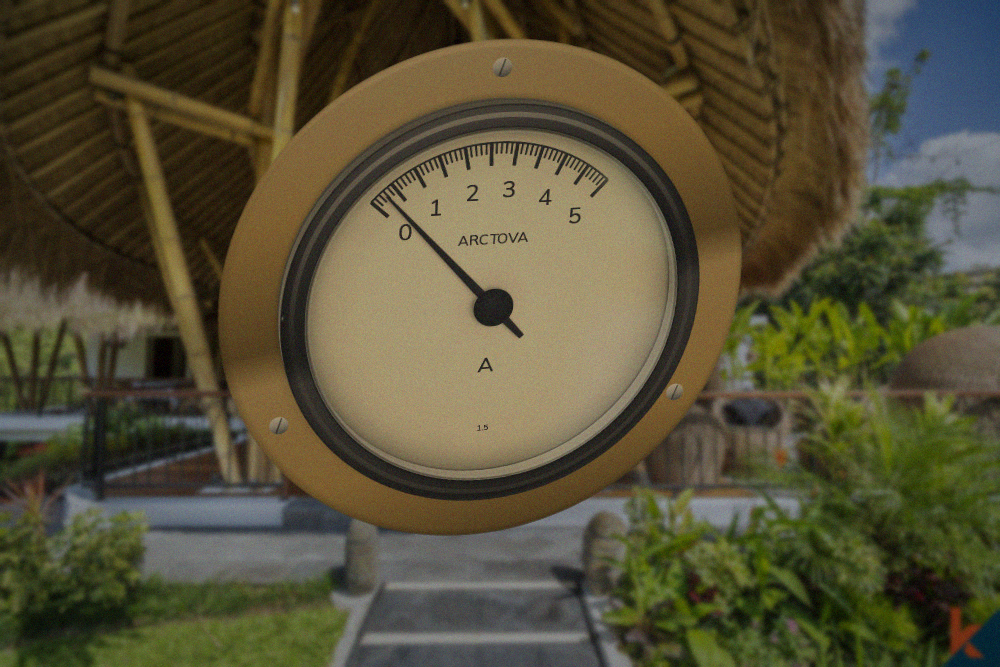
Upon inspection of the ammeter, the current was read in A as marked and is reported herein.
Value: 0.3 A
